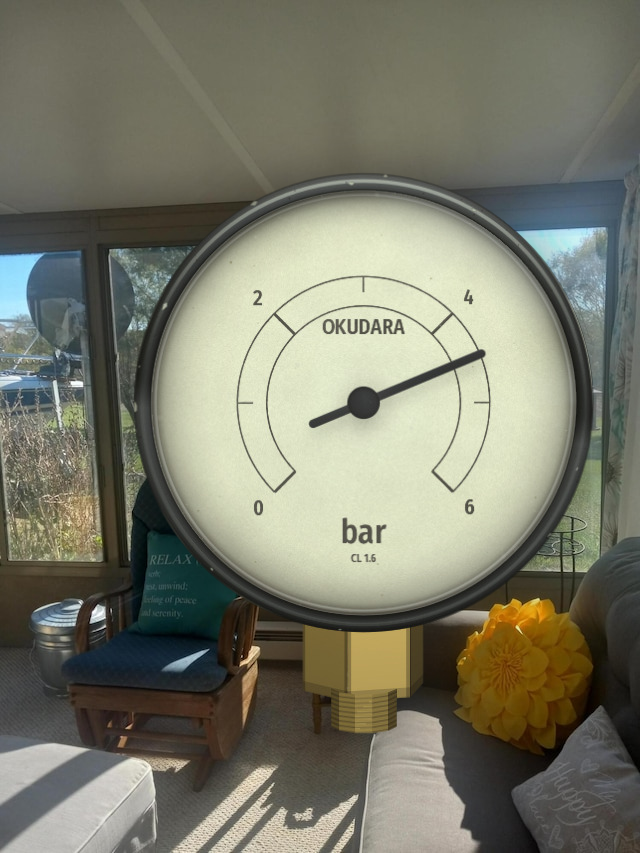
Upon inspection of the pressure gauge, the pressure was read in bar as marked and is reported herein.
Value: 4.5 bar
